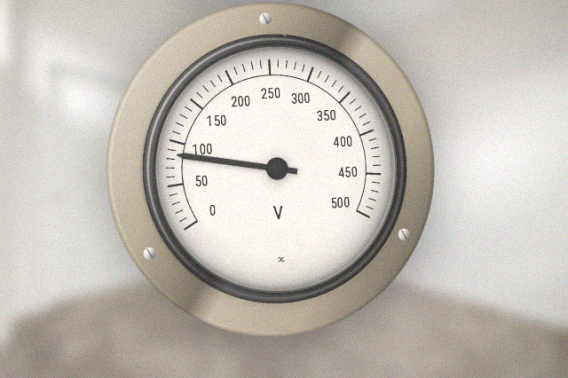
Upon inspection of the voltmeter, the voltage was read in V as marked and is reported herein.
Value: 85 V
